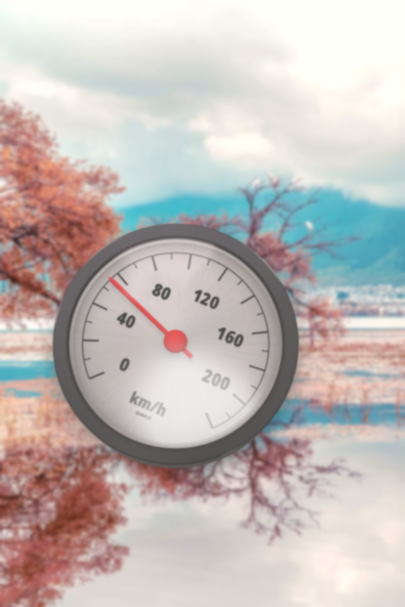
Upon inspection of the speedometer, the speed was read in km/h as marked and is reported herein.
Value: 55 km/h
